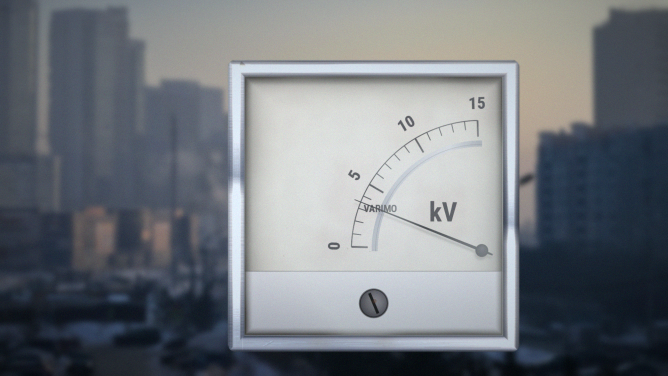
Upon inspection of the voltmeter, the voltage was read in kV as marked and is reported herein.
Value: 3.5 kV
